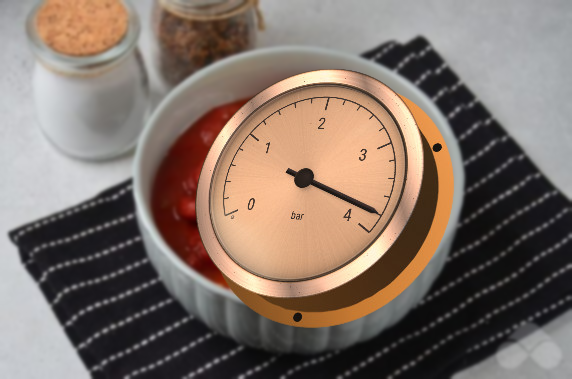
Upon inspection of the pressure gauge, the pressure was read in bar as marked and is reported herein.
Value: 3.8 bar
